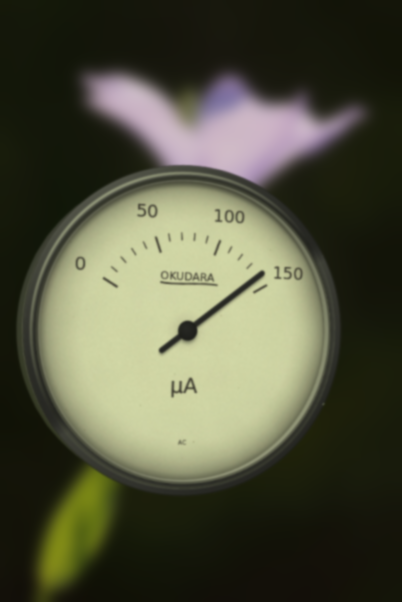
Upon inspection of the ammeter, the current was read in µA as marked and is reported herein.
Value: 140 µA
